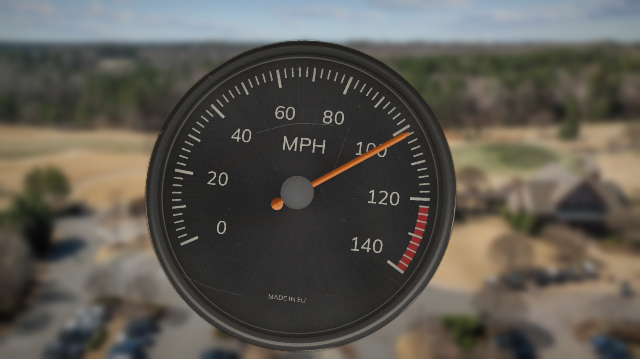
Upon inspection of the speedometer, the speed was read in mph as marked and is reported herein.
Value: 102 mph
